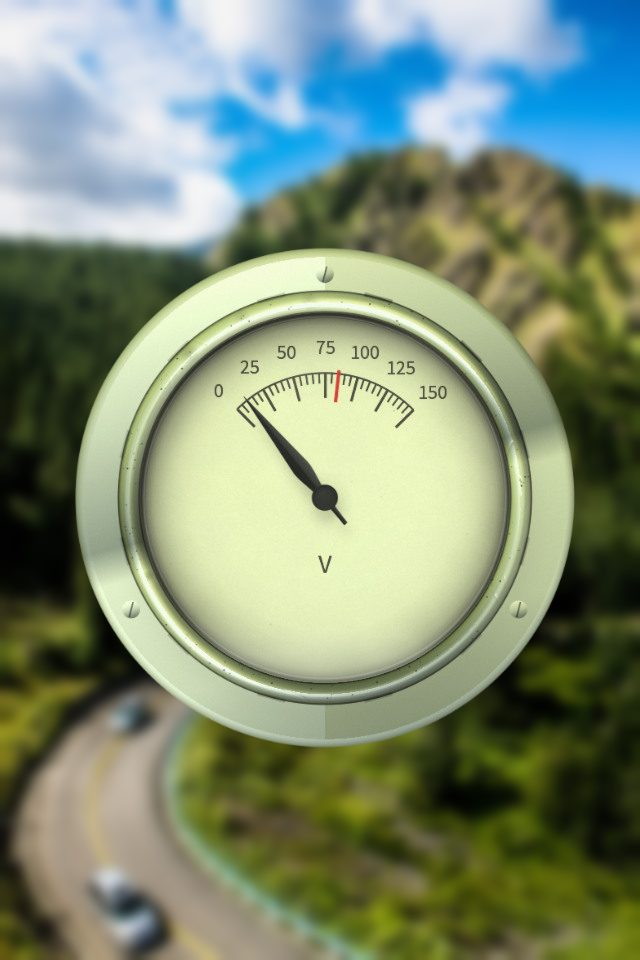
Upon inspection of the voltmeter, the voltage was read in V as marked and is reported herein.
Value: 10 V
